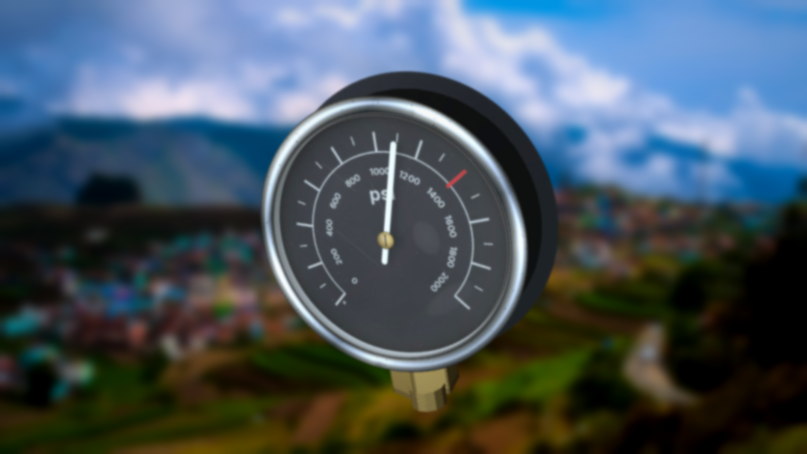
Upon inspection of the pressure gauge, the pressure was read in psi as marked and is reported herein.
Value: 1100 psi
